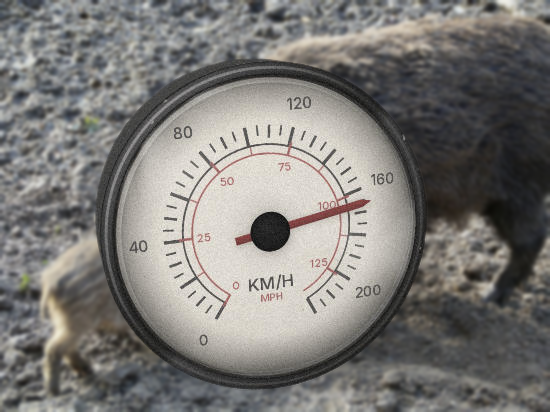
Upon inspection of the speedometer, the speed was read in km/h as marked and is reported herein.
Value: 165 km/h
